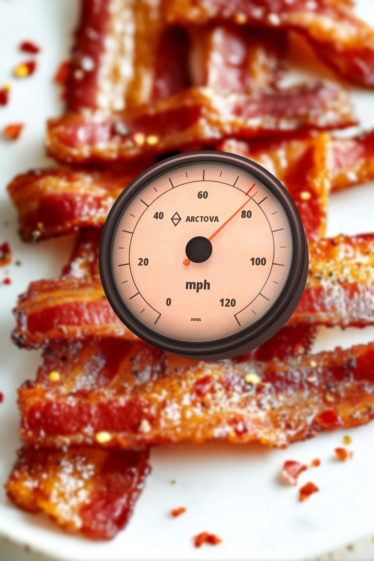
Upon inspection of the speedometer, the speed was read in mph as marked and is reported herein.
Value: 77.5 mph
